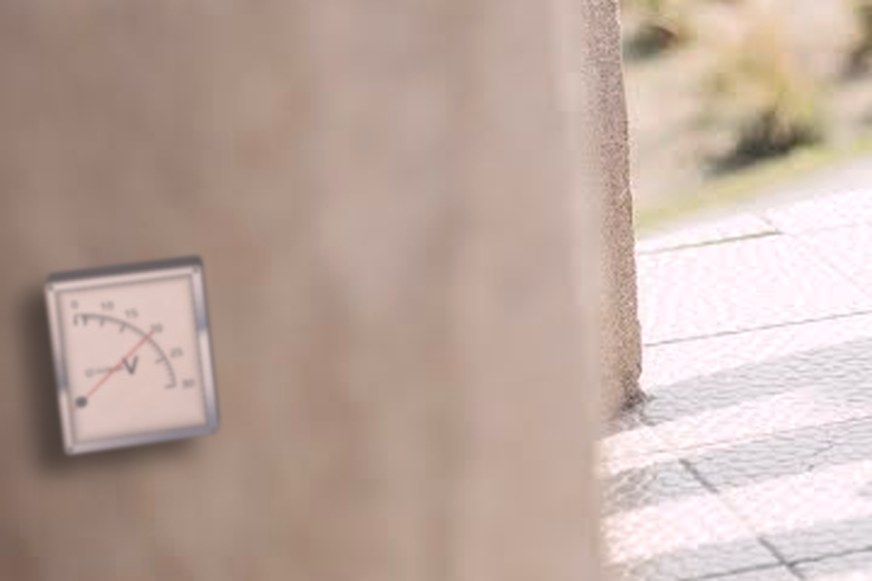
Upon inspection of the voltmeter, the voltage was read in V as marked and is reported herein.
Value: 20 V
